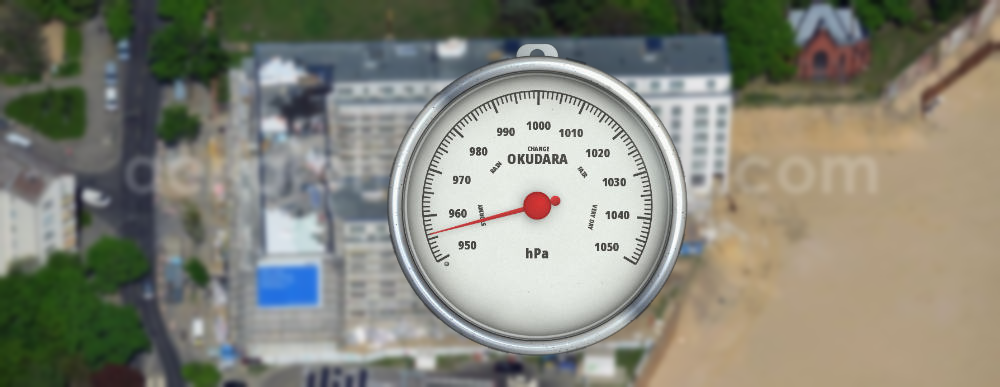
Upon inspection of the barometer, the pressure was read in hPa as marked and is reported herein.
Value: 956 hPa
